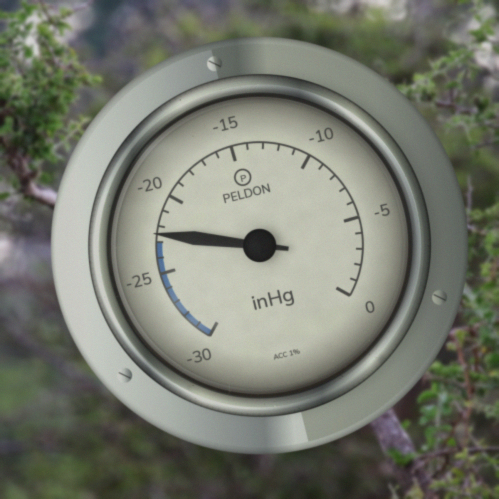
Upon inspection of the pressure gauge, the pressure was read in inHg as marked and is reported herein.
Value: -22.5 inHg
